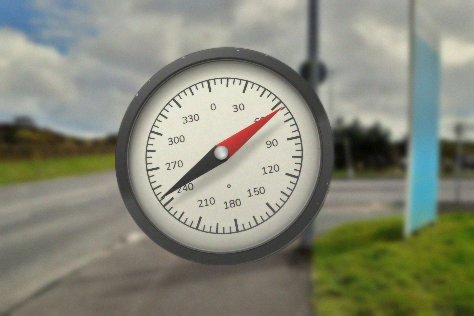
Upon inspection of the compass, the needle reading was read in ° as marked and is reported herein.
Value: 65 °
